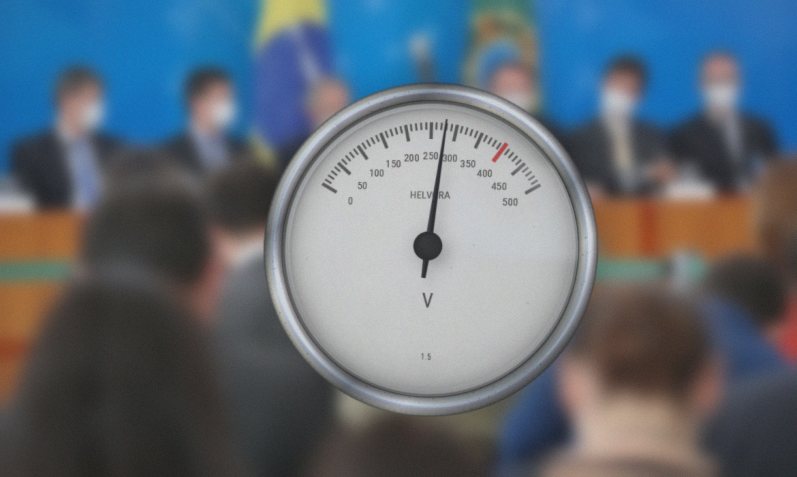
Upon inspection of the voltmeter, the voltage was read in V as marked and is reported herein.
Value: 280 V
